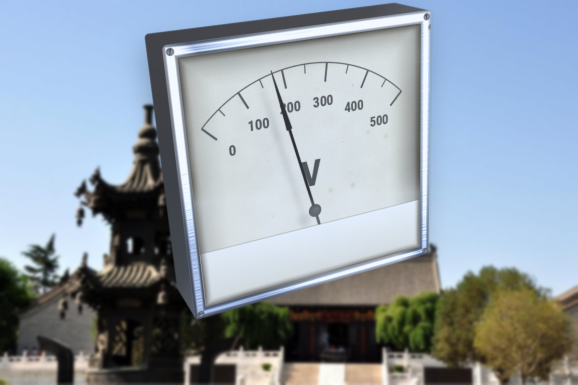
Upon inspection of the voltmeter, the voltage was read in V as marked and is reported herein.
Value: 175 V
